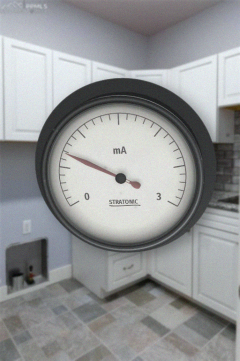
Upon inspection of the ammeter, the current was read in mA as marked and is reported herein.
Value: 0.7 mA
